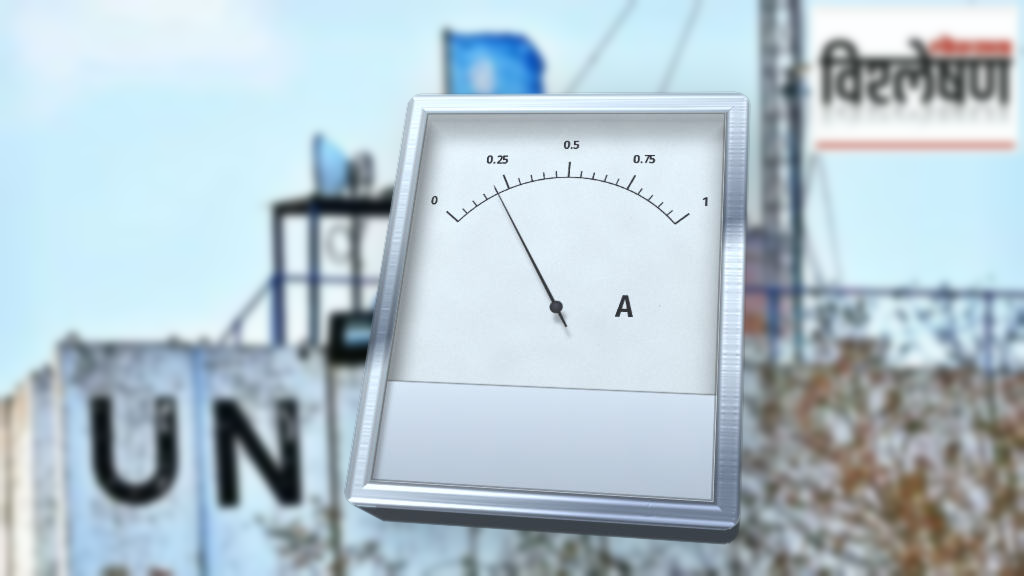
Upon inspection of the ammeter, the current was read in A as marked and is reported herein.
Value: 0.2 A
